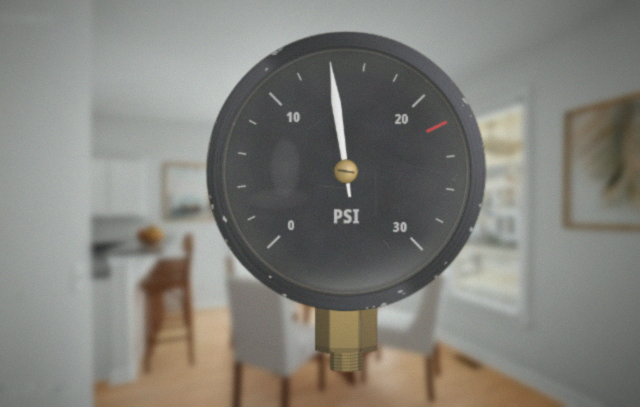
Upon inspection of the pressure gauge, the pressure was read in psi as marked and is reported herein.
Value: 14 psi
